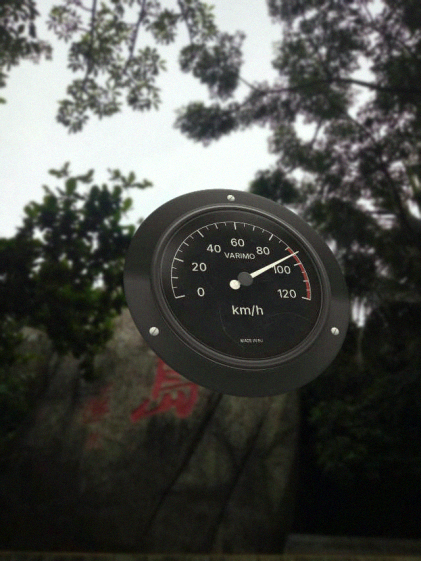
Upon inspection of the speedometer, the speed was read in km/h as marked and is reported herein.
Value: 95 km/h
